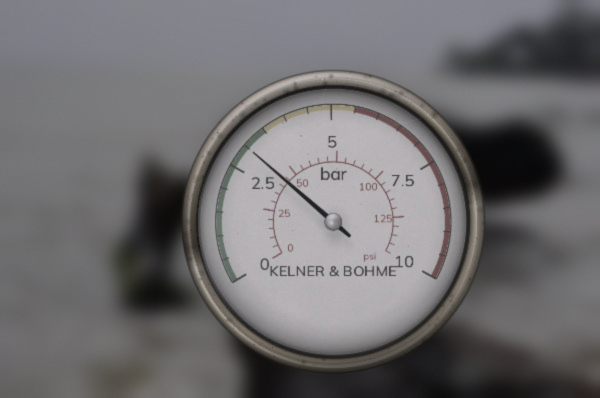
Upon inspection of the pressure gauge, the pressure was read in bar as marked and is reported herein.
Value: 3 bar
